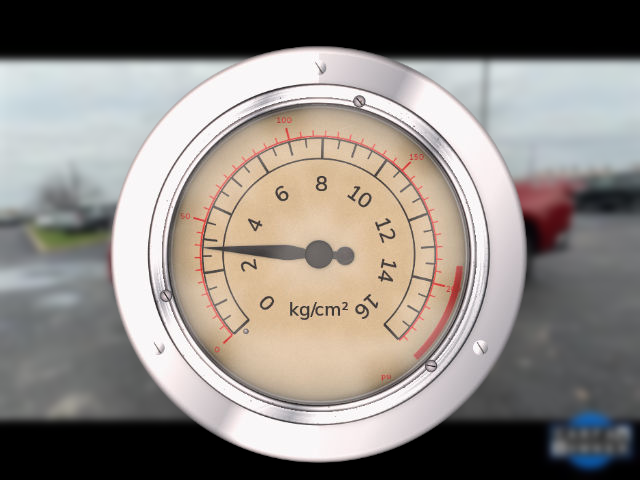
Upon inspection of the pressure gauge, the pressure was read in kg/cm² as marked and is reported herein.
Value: 2.75 kg/cm²
